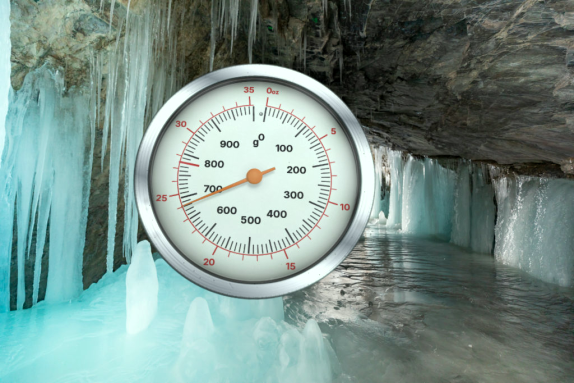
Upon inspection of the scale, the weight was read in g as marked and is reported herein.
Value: 680 g
